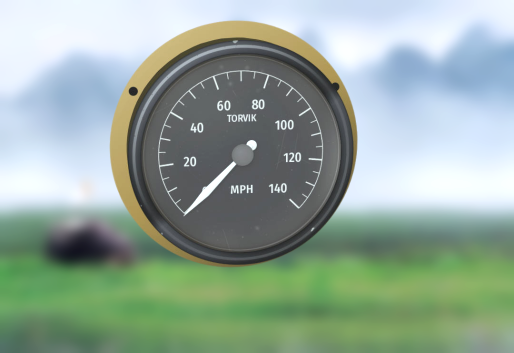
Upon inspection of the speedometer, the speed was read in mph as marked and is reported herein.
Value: 0 mph
